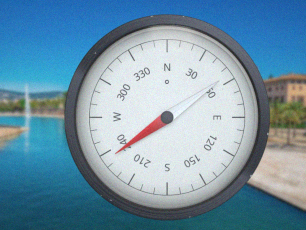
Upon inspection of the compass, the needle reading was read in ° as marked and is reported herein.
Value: 235 °
